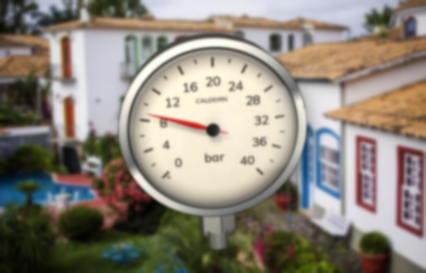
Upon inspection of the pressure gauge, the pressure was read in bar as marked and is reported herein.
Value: 9 bar
